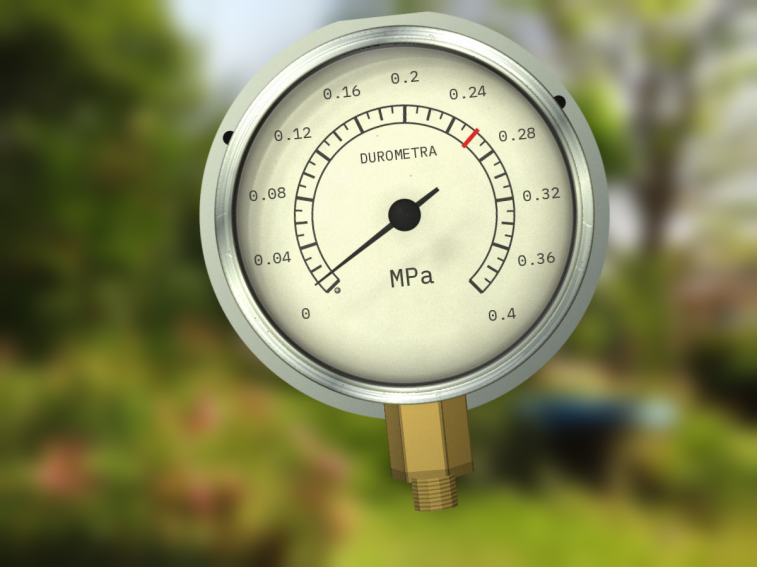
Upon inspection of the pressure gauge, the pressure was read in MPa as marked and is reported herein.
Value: 0.01 MPa
